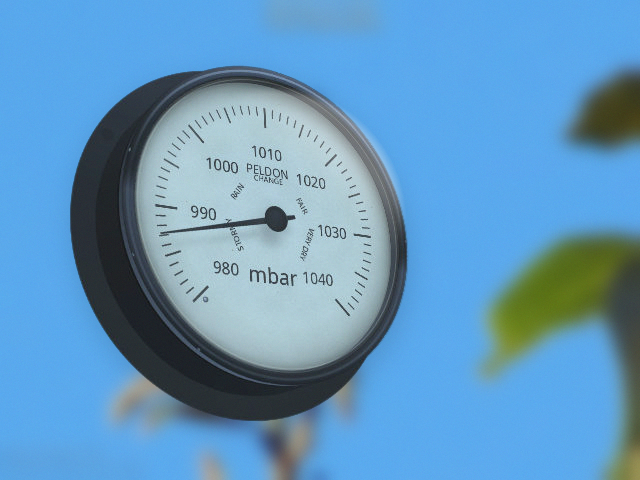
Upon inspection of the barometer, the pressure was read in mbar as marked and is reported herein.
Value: 987 mbar
